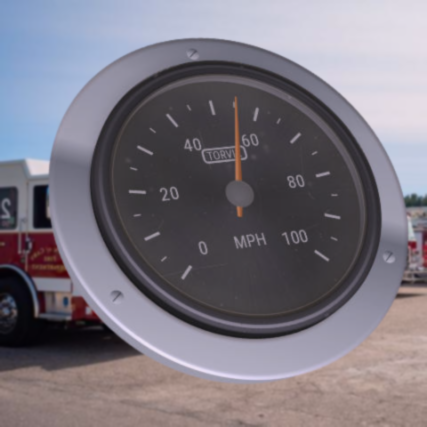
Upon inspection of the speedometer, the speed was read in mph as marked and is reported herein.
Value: 55 mph
